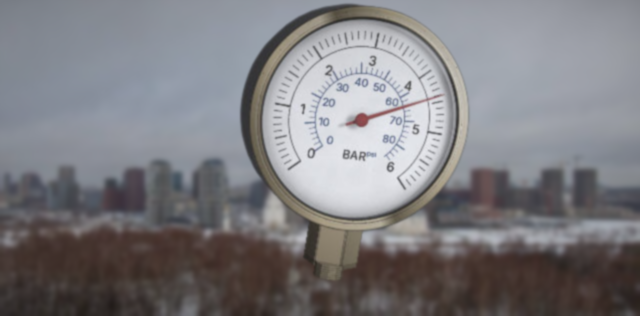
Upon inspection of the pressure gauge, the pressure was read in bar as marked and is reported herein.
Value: 4.4 bar
